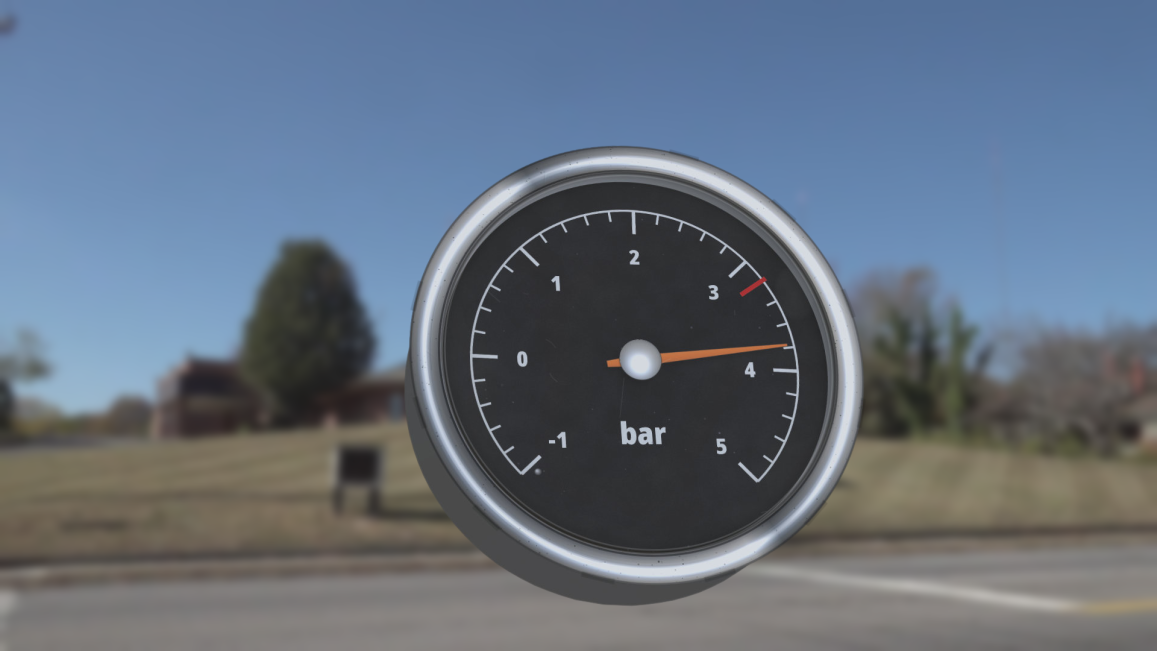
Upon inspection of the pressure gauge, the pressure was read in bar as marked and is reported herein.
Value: 3.8 bar
